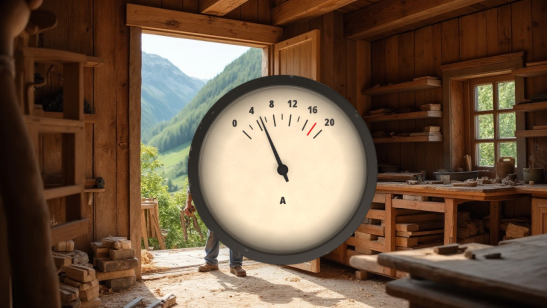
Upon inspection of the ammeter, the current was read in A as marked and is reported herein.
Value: 5 A
